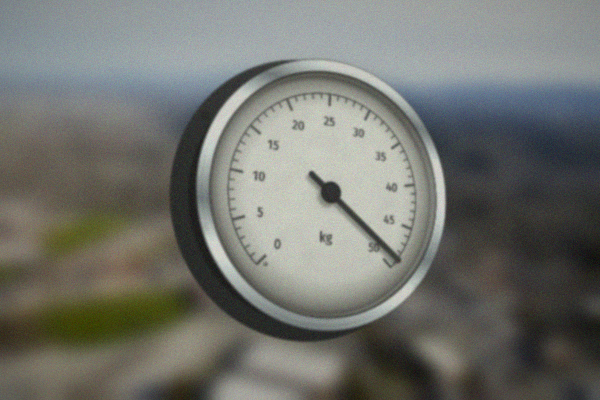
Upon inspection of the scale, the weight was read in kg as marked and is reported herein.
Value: 49 kg
